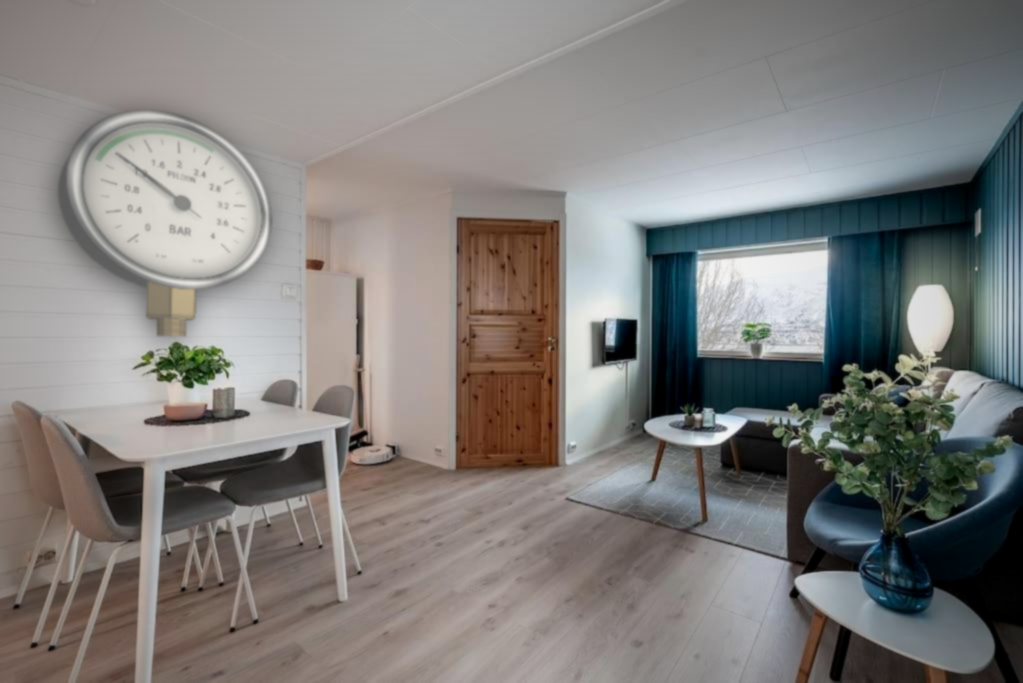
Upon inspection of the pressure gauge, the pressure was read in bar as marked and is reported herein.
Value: 1.2 bar
